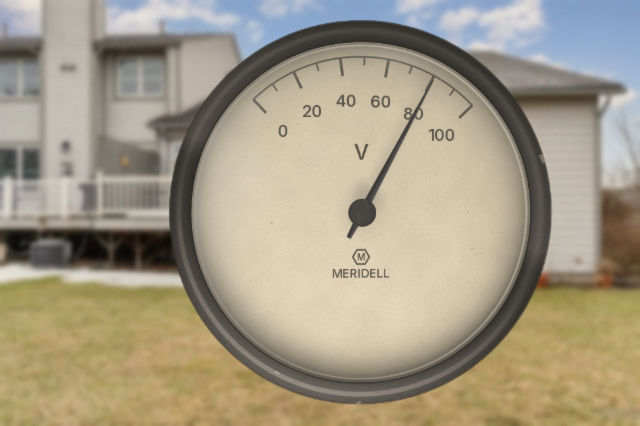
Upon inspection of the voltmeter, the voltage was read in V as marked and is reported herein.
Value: 80 V
